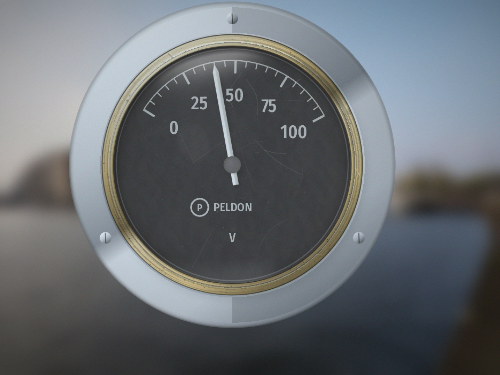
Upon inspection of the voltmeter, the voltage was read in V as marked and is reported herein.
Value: 40 V
